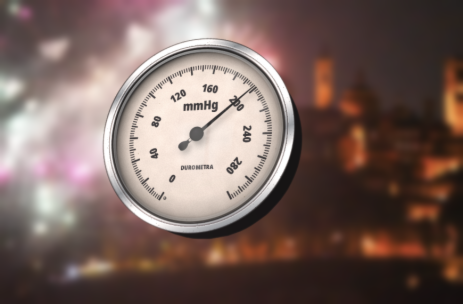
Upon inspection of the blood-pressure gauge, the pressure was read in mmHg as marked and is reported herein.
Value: 200 mmHg
